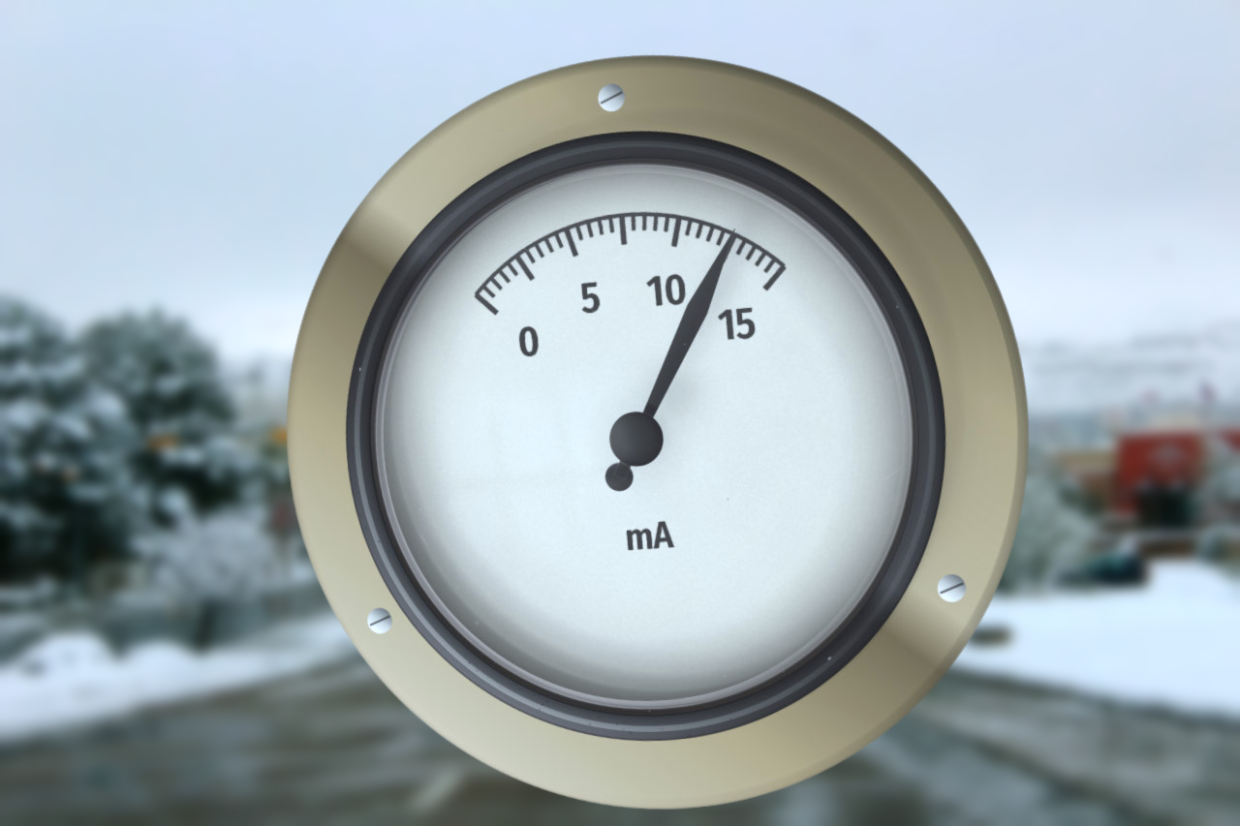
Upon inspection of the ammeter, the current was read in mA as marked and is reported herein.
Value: 12.5 mA
